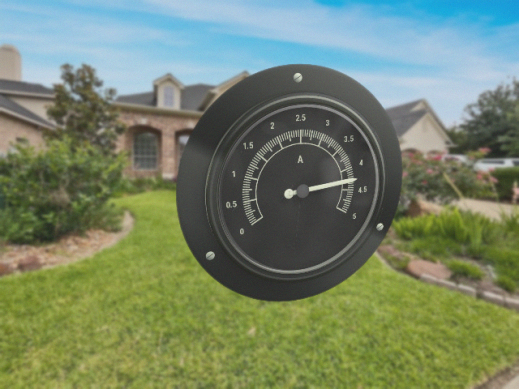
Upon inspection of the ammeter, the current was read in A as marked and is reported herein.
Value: 4.25 A
